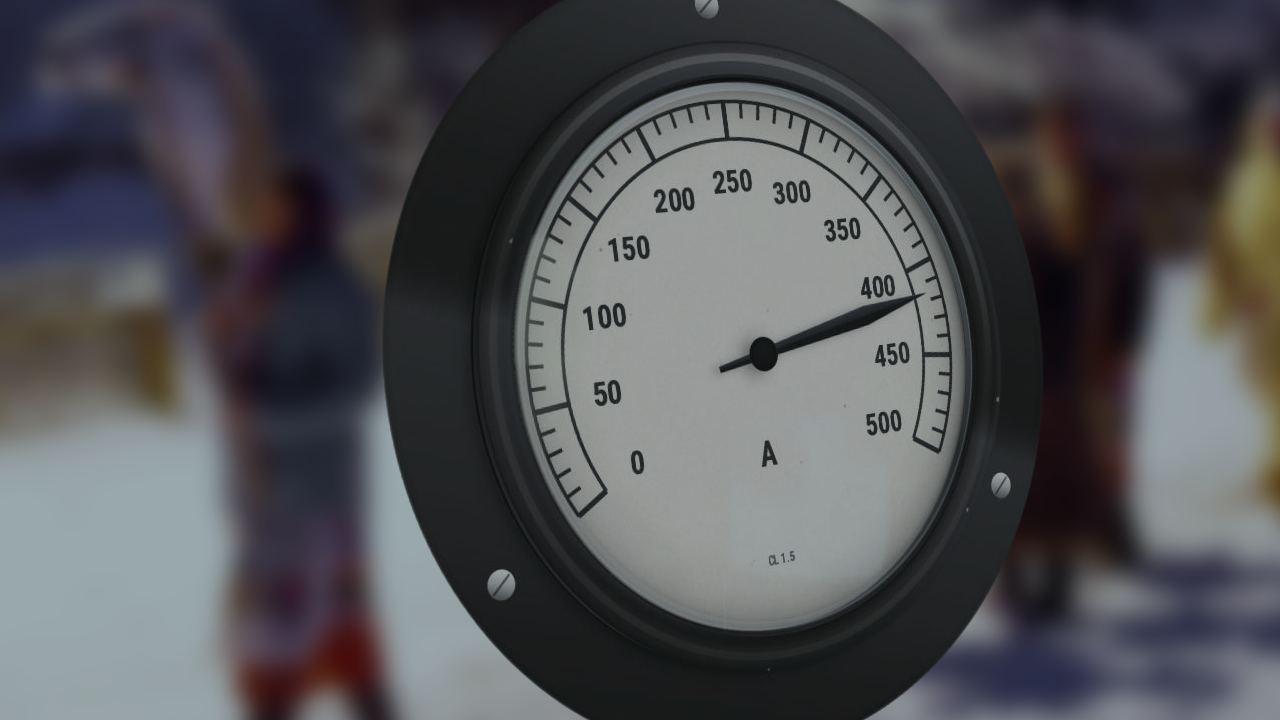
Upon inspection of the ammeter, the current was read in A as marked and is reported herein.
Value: 415 A
